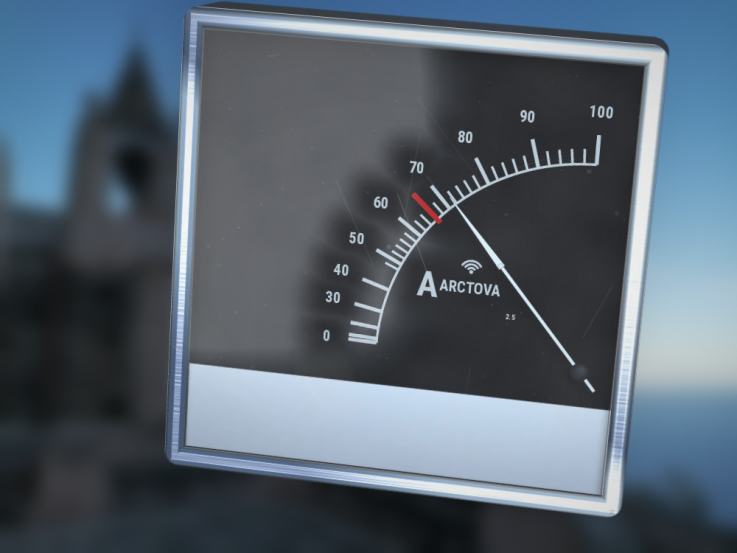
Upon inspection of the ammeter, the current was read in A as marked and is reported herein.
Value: 72 A
